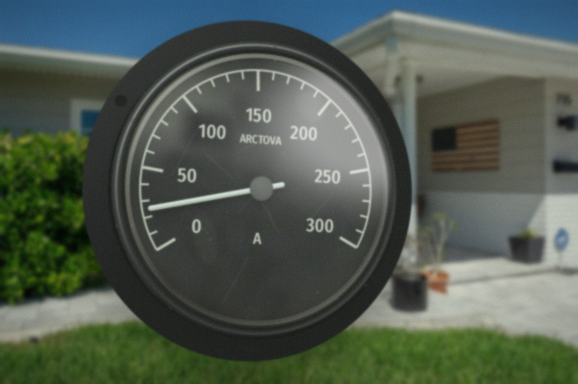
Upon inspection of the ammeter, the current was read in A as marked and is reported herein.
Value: 25 A
